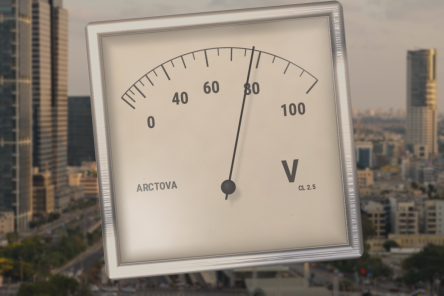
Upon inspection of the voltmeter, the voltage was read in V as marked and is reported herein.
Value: 77.5 V
